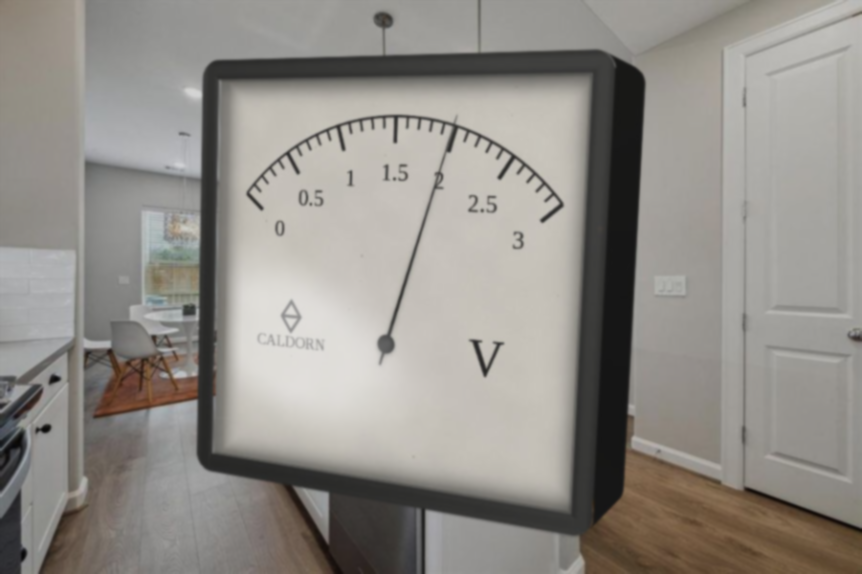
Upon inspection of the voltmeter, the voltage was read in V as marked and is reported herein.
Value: 2 V
